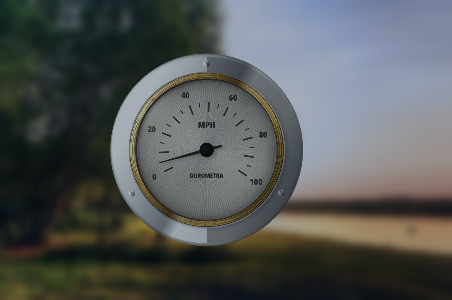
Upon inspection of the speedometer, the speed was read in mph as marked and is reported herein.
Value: 5 mph
